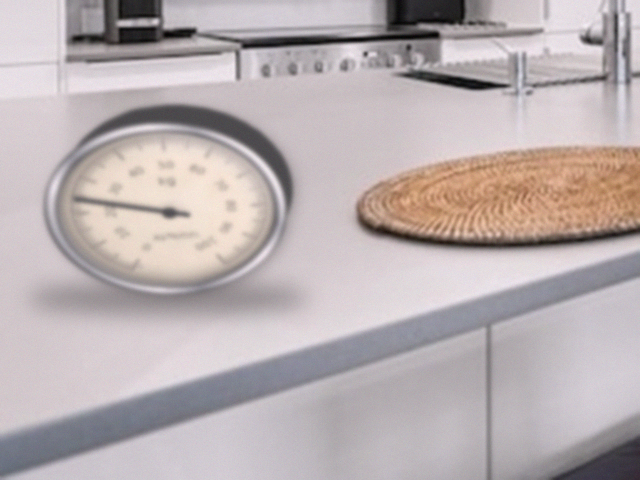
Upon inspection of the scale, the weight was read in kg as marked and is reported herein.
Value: 25 kg
